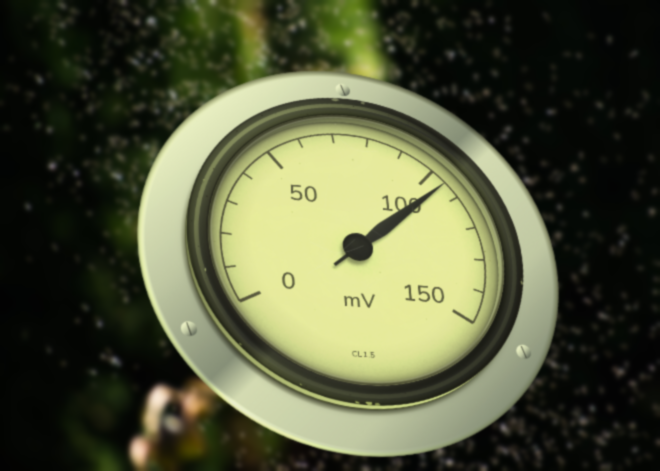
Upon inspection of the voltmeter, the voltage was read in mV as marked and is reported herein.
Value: 105 mV
